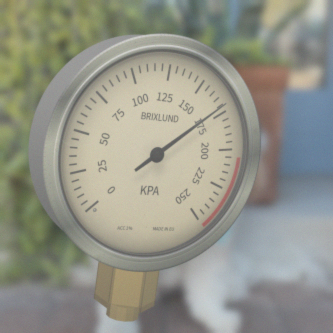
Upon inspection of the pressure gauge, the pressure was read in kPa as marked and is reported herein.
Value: 170 kPa
